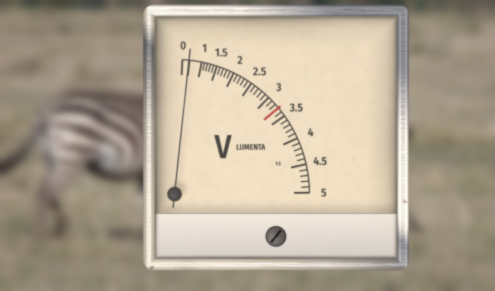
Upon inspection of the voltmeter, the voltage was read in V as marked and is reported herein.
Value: 0.5 V
